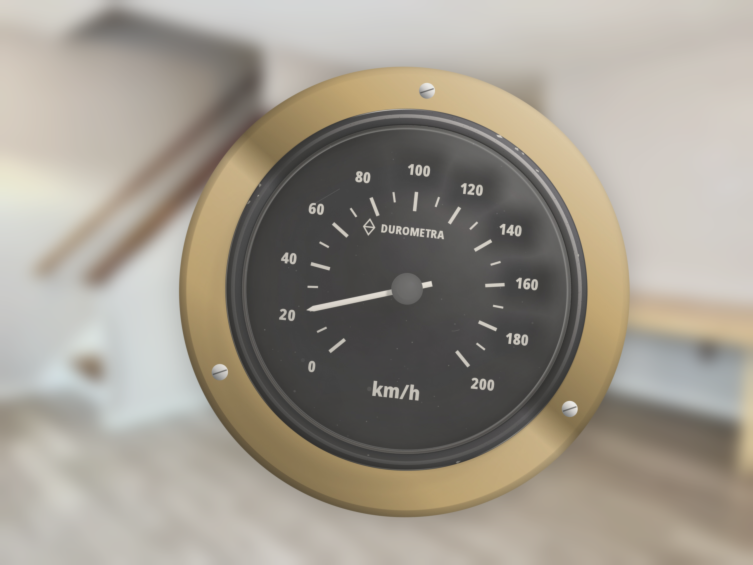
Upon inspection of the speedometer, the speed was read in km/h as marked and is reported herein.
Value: 20 km/h
